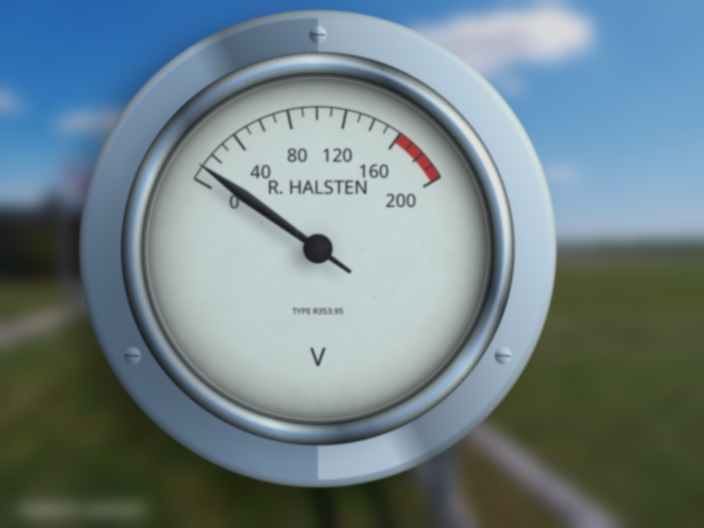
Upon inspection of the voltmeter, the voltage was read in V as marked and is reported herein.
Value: 10 V
